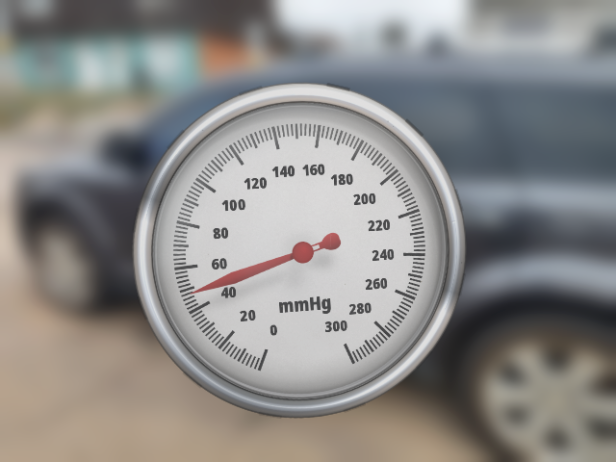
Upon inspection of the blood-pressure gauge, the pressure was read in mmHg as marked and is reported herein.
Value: 48 mmHg
